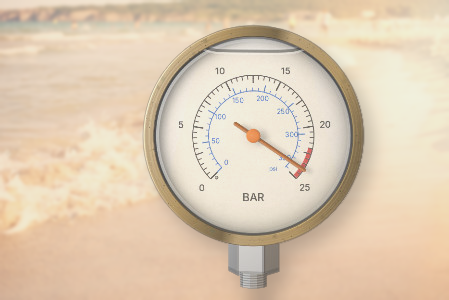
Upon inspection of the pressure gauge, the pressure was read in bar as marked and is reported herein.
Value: 24 bar
